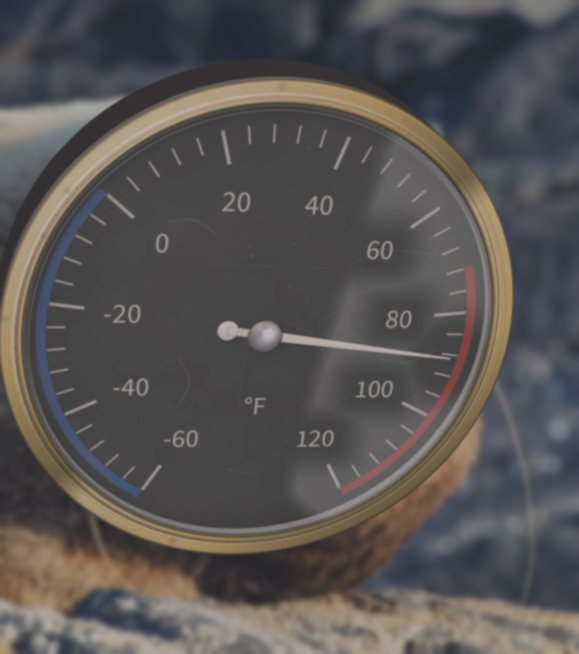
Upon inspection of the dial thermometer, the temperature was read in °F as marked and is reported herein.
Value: 88 °F
